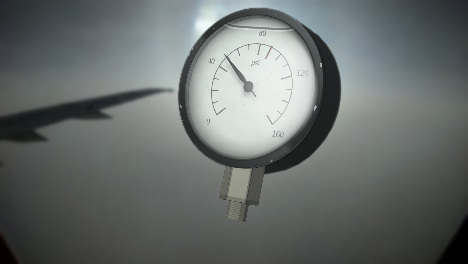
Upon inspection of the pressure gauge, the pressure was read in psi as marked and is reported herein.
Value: 50 psi
